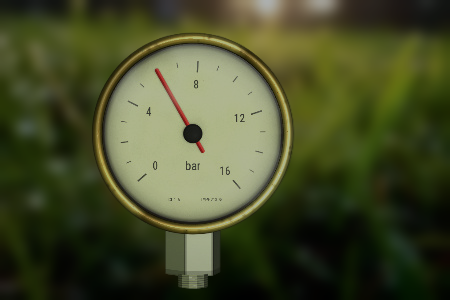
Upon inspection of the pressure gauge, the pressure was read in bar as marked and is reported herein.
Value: 6 bar
